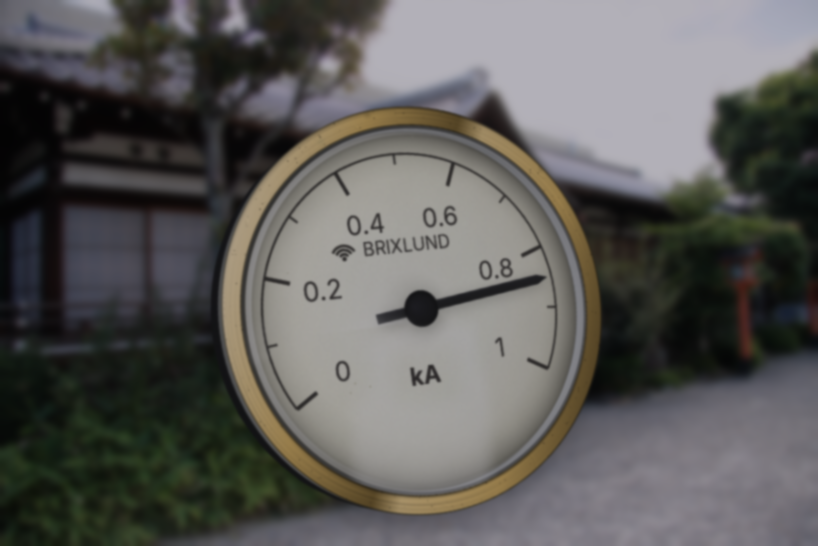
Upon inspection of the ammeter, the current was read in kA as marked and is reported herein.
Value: 0.85 kA
